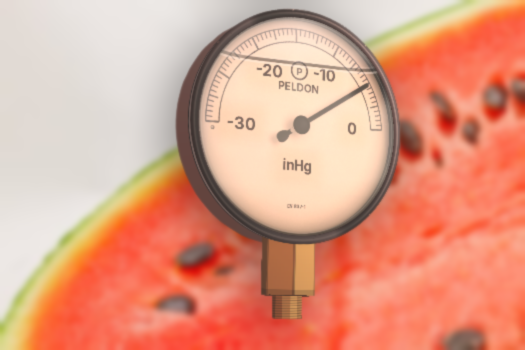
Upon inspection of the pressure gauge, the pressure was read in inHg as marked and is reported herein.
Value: -5 inHg
